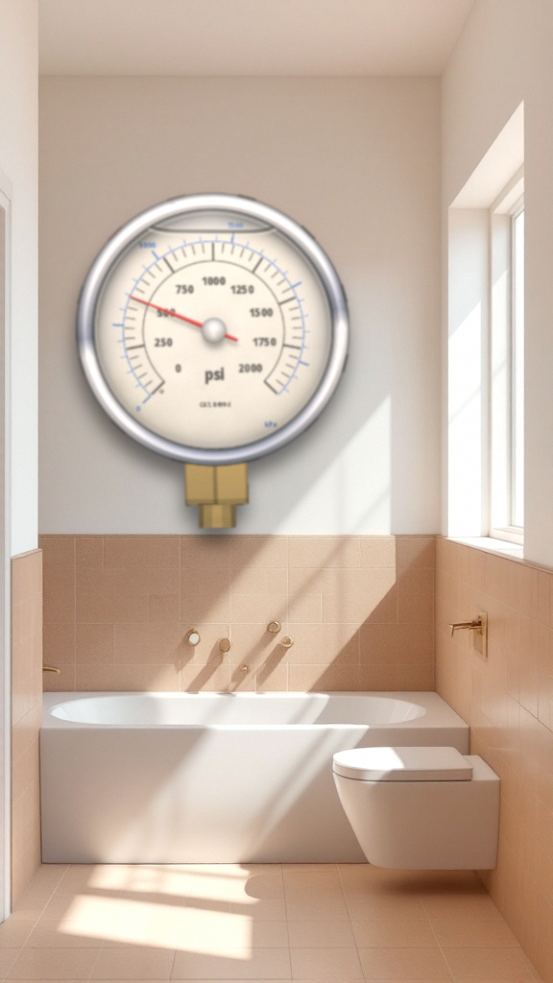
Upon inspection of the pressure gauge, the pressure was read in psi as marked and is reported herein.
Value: 500 psi
